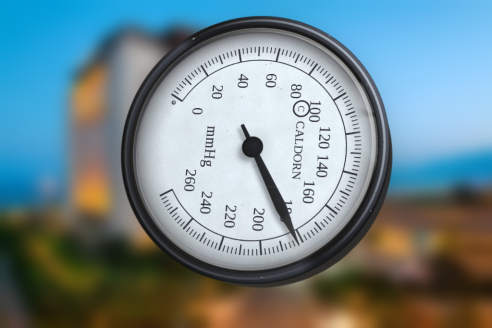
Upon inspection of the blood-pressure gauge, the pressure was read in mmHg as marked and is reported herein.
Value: 182 mmHg
